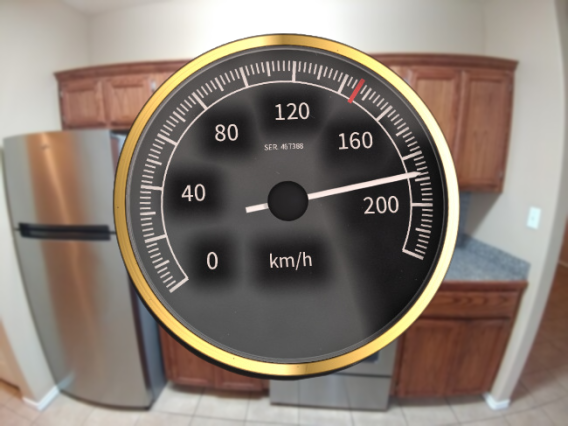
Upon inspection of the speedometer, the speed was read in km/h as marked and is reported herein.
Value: 188 km/h
